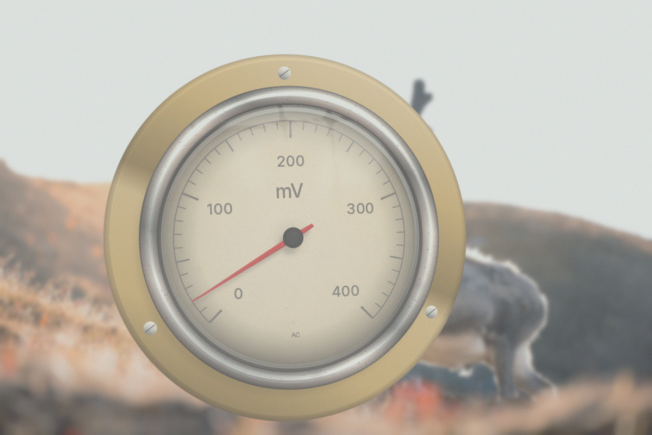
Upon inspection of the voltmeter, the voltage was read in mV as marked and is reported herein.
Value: 20 mV
